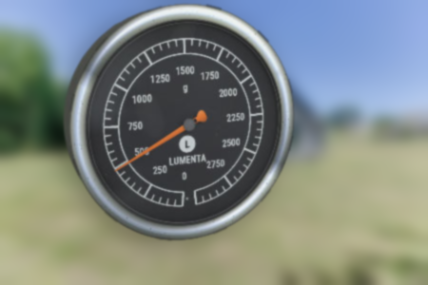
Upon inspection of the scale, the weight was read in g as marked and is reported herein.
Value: 500 g
